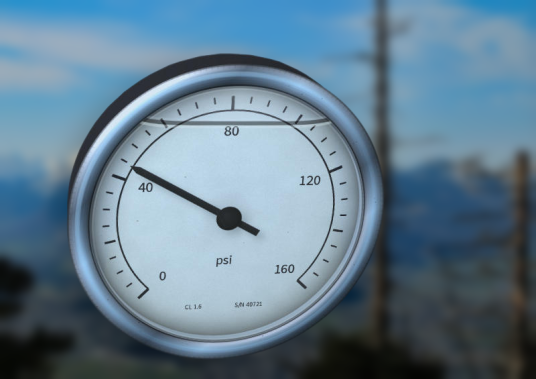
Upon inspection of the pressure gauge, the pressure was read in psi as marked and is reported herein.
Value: 45 psi
